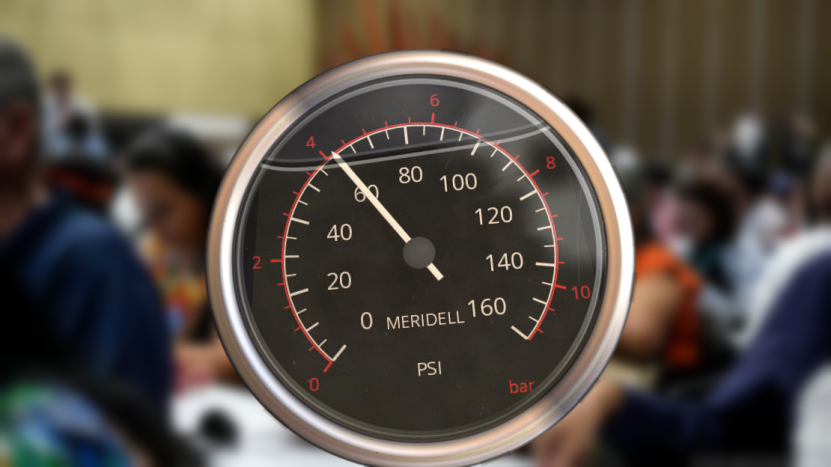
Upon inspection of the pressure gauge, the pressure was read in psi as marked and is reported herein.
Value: 60 psi
